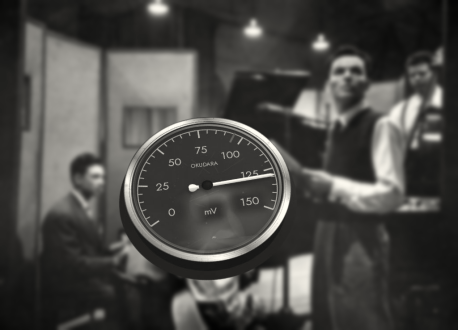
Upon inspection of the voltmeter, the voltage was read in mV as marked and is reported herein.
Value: 130 mV
